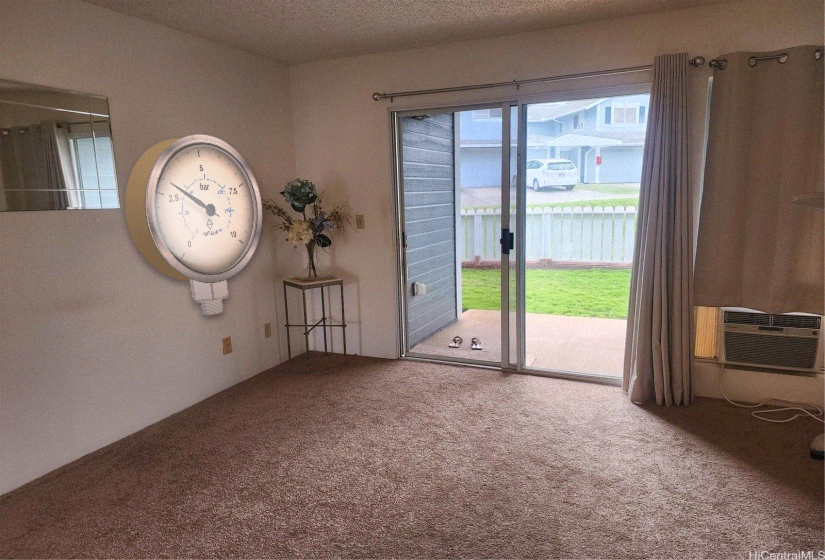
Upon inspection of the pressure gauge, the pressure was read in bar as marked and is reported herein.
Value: 3 bar
